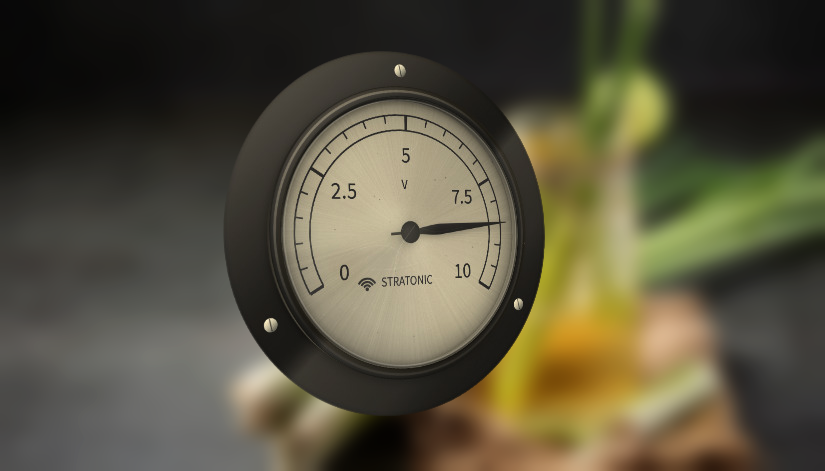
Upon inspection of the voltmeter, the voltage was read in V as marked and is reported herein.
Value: 8.5 V
